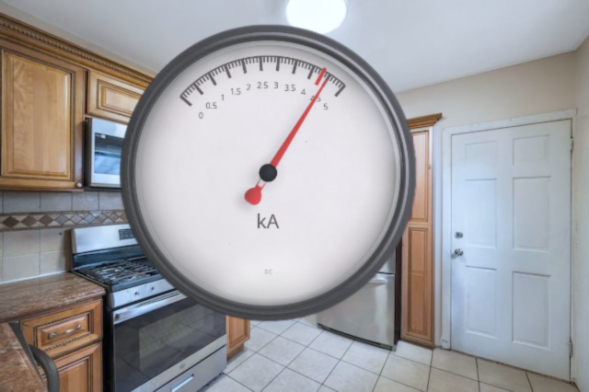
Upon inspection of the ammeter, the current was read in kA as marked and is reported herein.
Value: 4.5 kA
